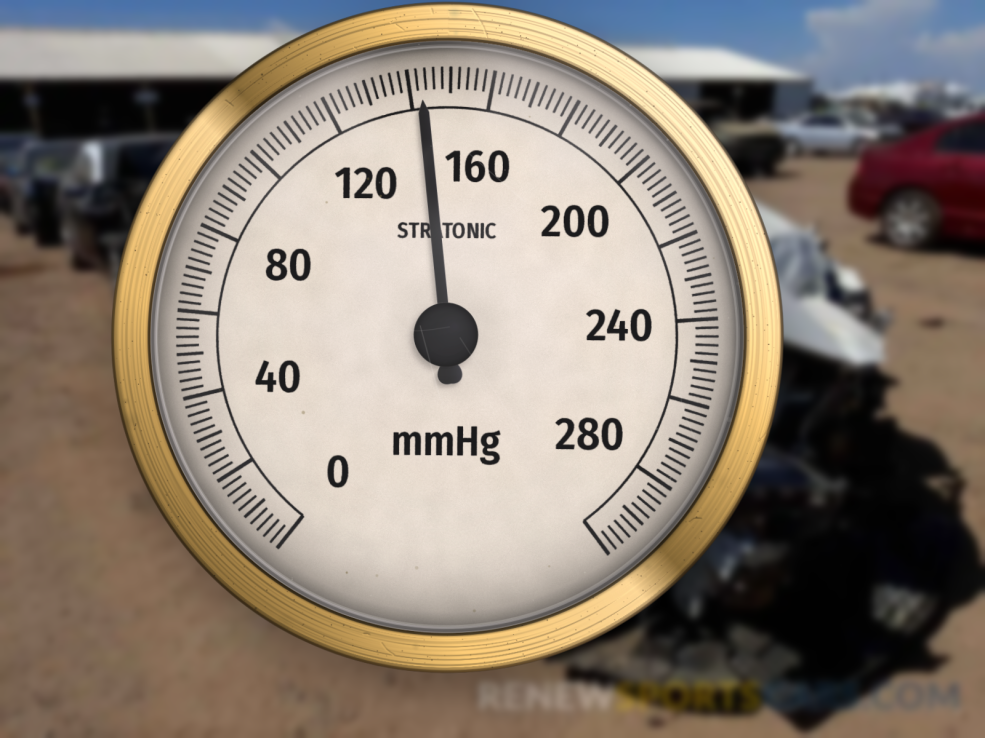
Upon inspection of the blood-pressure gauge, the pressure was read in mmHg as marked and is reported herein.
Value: 143 mmHg
